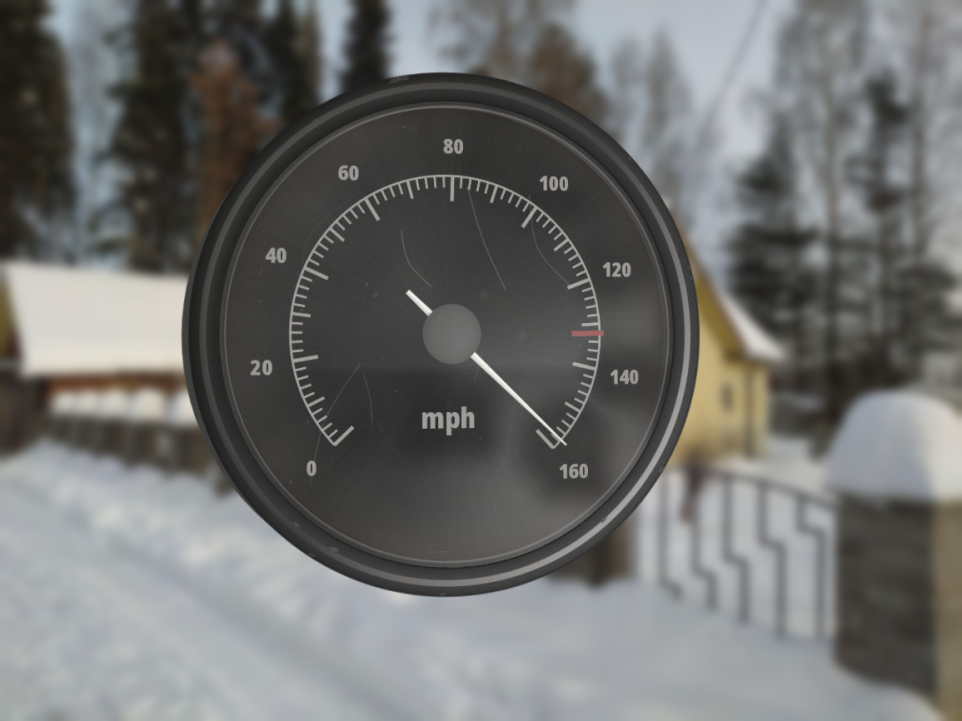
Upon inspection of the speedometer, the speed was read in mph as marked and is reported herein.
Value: 158 mph
